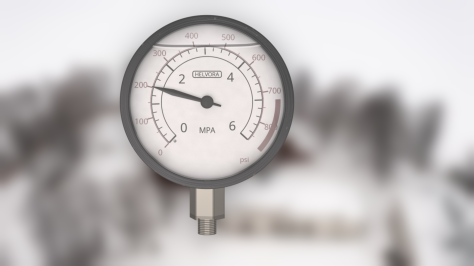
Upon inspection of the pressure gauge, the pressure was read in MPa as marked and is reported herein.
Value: 1.4 MPa
